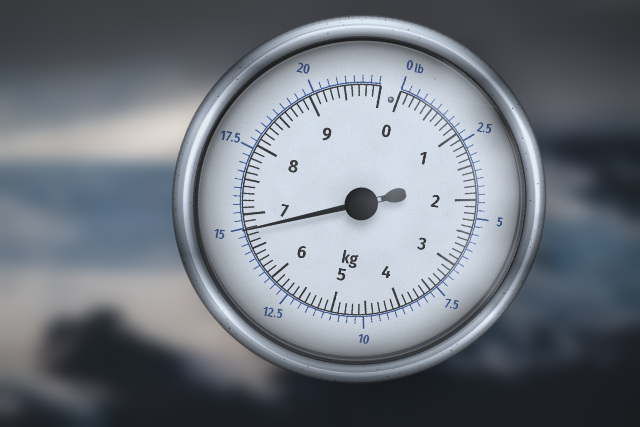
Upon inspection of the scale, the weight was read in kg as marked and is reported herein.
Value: 6.8 kg
